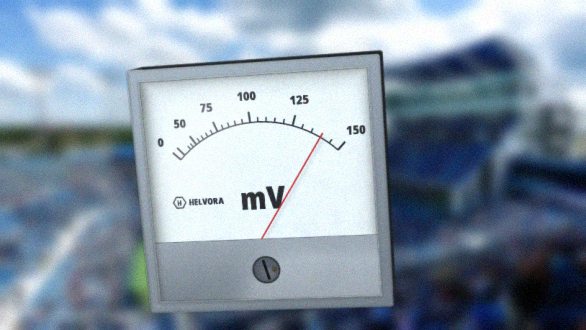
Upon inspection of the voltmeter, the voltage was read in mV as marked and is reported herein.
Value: 140 mV
